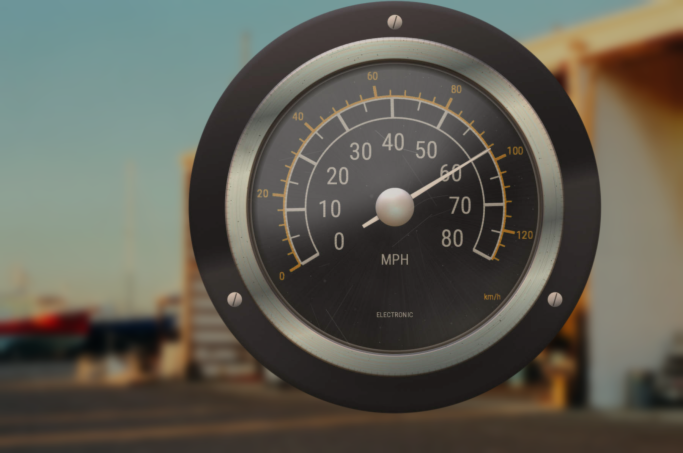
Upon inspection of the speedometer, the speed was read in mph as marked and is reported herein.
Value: 60 mph
